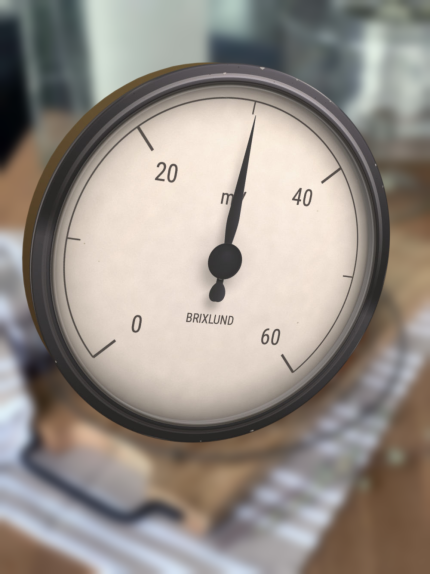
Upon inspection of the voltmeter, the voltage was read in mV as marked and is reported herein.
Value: 30 mV
